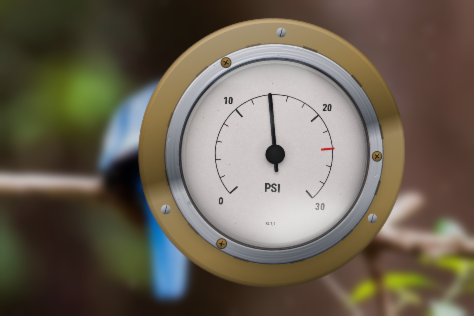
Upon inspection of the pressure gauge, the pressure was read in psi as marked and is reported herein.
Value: 14 psi
